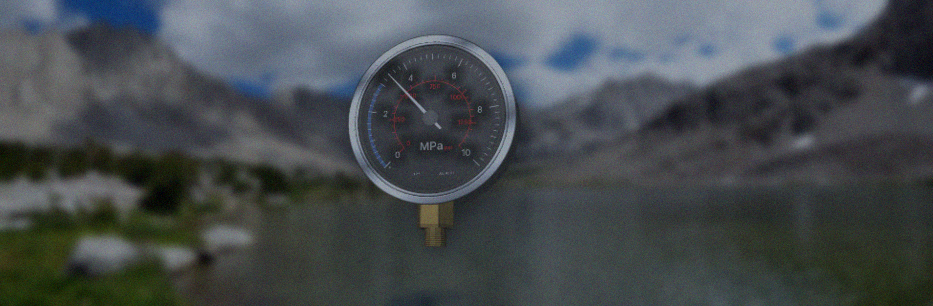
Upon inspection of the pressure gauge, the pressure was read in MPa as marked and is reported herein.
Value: 3.4 MPa
